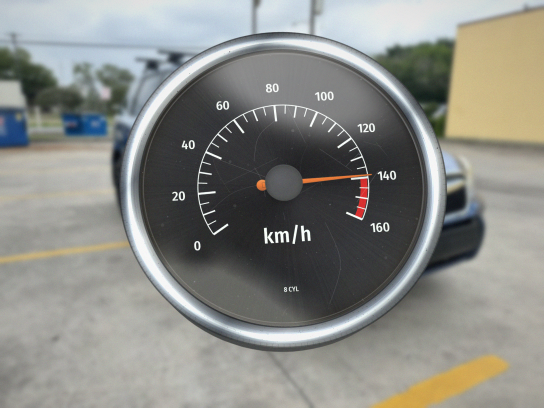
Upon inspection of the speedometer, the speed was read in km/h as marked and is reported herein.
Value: 140 km/h
